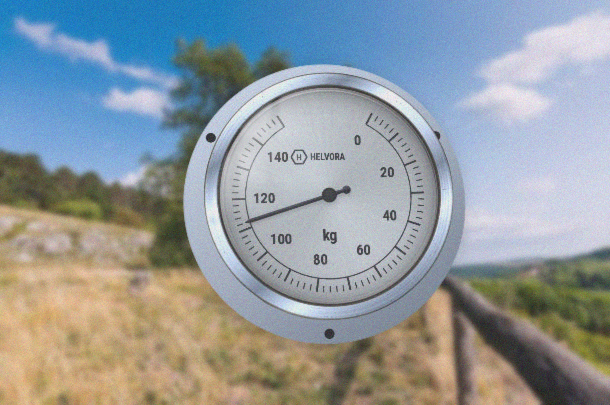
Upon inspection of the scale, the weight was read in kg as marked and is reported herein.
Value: 112 kg
